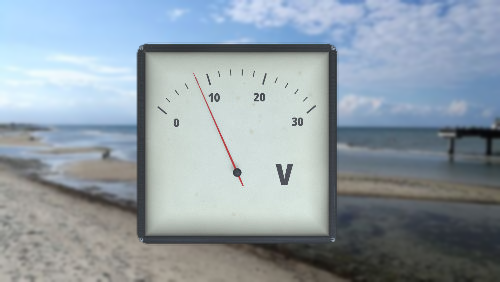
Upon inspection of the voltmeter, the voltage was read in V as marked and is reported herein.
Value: 8 V
